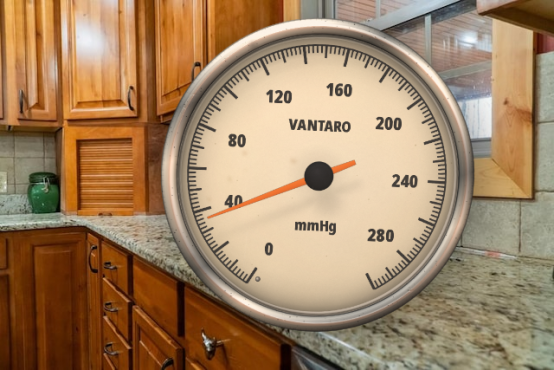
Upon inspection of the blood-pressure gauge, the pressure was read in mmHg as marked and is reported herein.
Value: 36 mmHg
